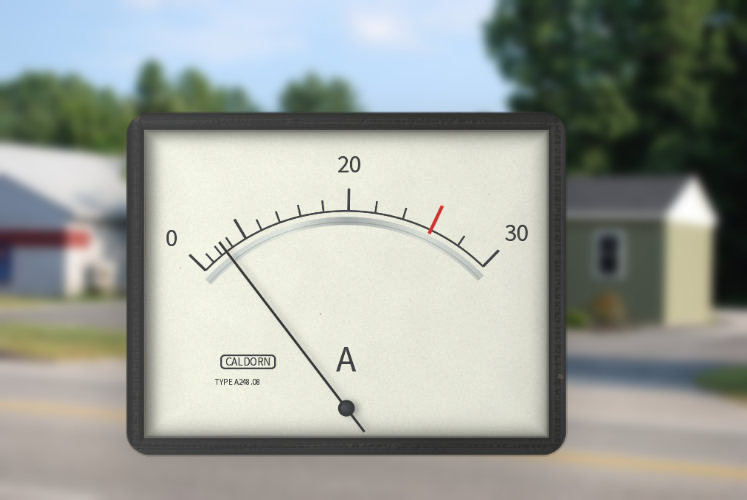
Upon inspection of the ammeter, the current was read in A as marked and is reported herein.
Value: 7 A
